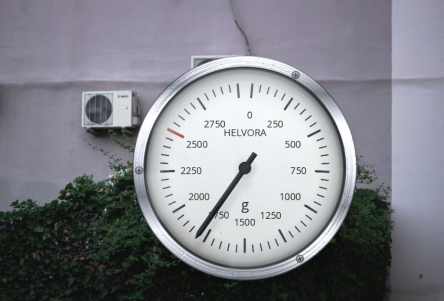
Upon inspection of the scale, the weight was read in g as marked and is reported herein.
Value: 1800 g
